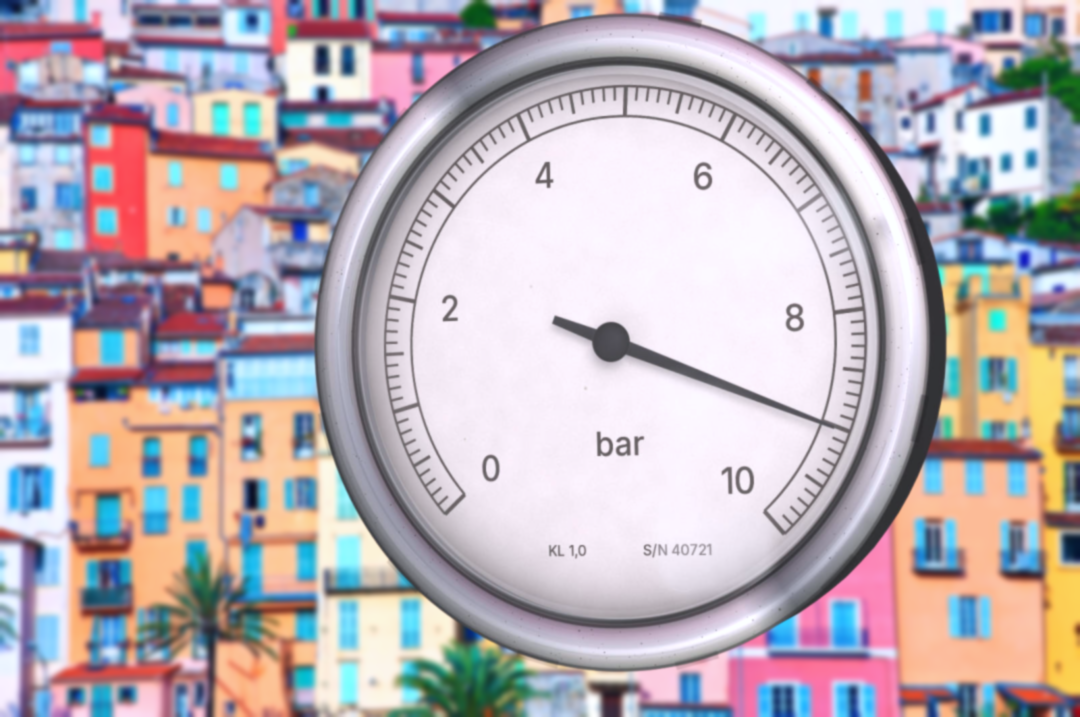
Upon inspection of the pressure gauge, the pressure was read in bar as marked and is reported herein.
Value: 9 bar
